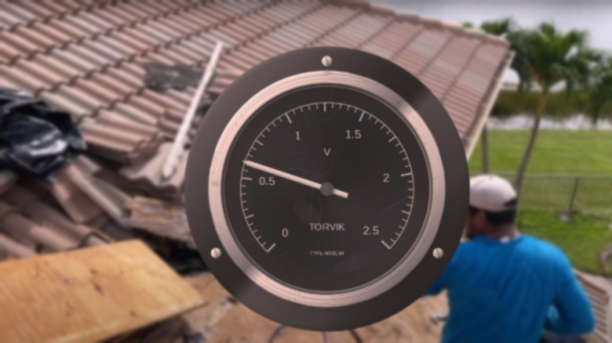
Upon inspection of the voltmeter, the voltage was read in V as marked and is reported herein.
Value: 0.6 V
